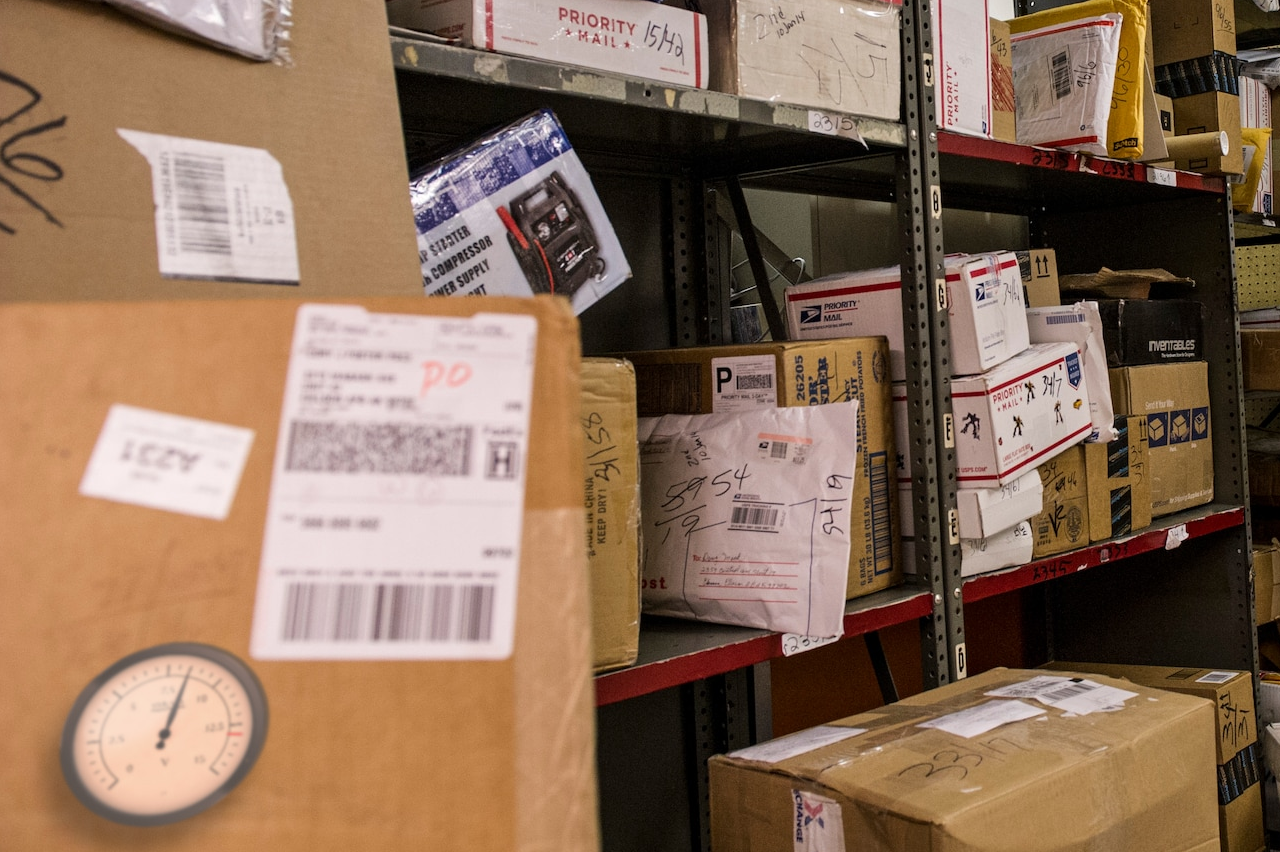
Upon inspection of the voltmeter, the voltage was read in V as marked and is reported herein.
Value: 8.5 V
